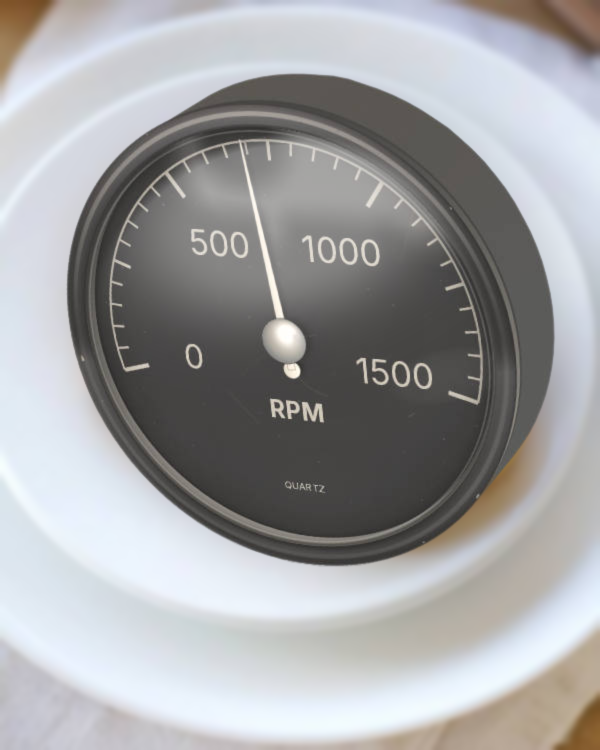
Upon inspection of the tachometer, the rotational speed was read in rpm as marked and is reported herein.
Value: 700 rpm
